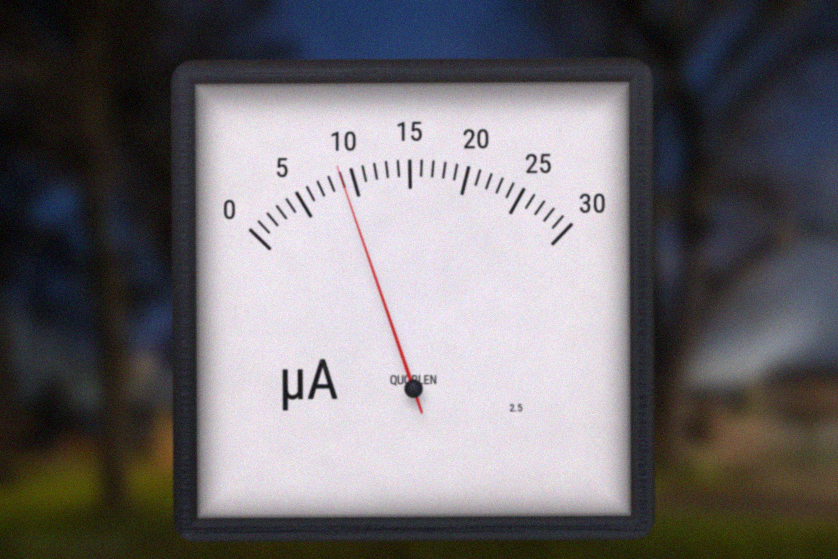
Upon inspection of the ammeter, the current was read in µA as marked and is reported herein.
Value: 9 µA
